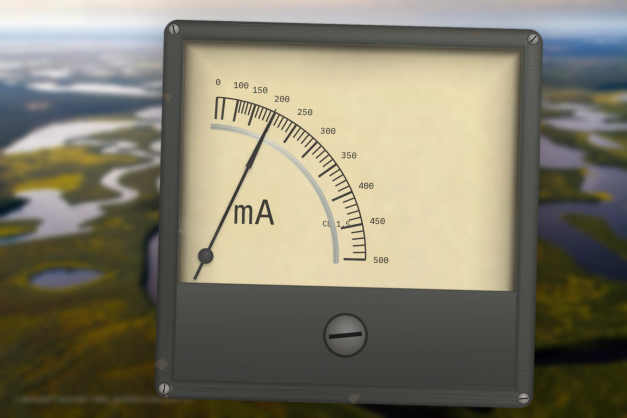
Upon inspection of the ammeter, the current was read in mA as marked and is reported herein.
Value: 200 mA
